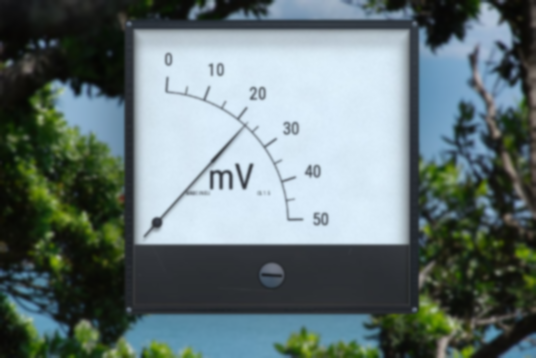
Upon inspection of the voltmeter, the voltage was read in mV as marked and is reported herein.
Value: 22.5 mV
